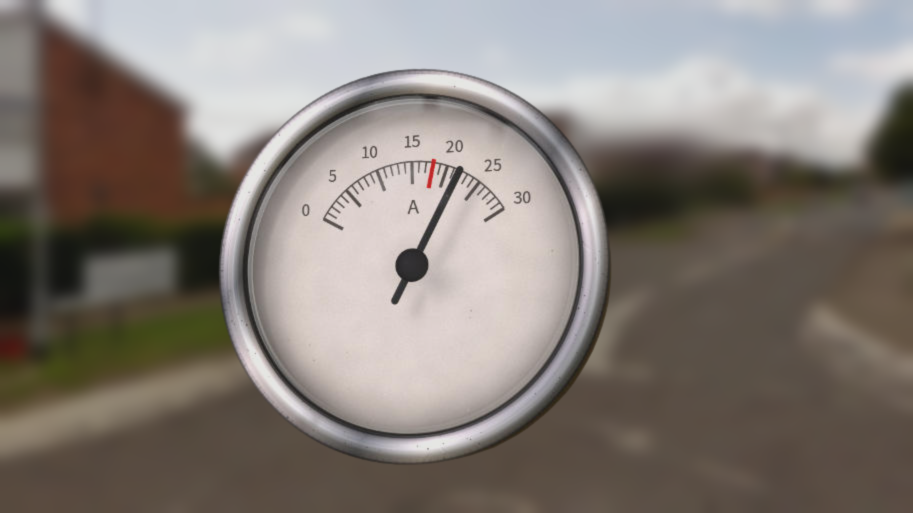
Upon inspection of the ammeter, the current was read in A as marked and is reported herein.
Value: 22 A
